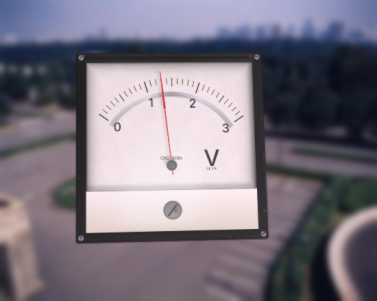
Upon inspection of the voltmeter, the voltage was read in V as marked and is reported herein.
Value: 1.3 V
